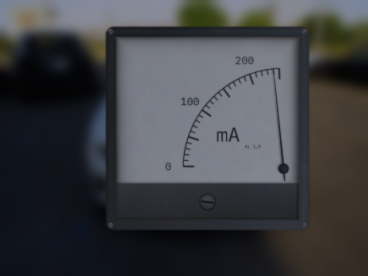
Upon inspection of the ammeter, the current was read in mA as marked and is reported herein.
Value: 240 mA
